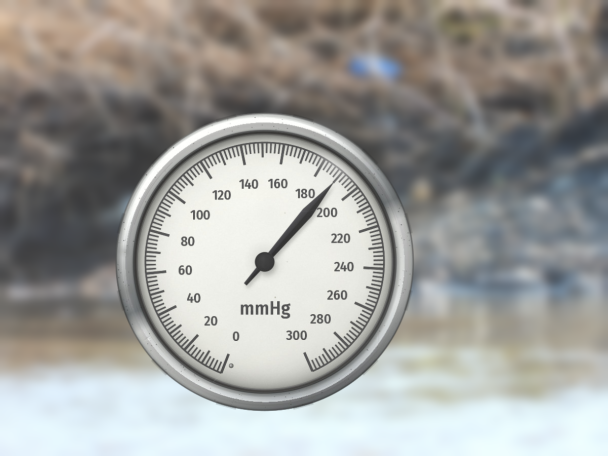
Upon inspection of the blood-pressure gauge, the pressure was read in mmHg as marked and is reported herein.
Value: 190 mmHg
